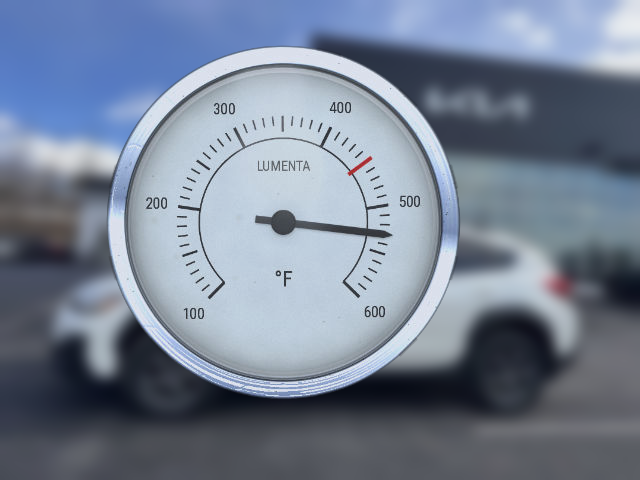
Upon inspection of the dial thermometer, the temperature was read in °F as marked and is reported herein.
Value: 530 °F
